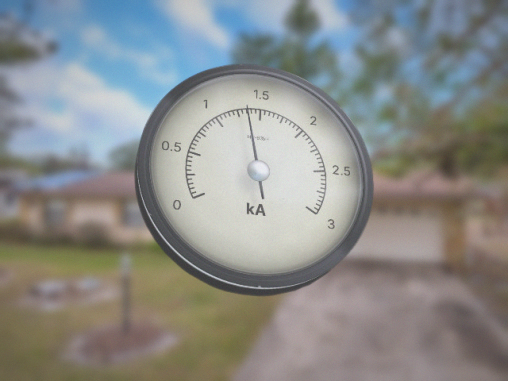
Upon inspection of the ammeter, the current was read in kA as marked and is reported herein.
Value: 1.35 kA
